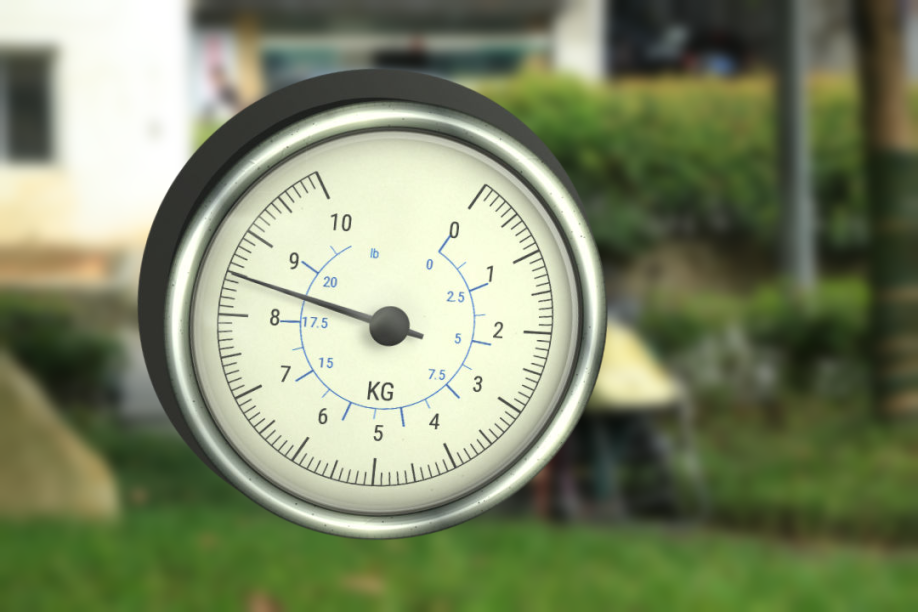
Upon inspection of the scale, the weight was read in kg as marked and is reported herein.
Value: 8.5 kg
